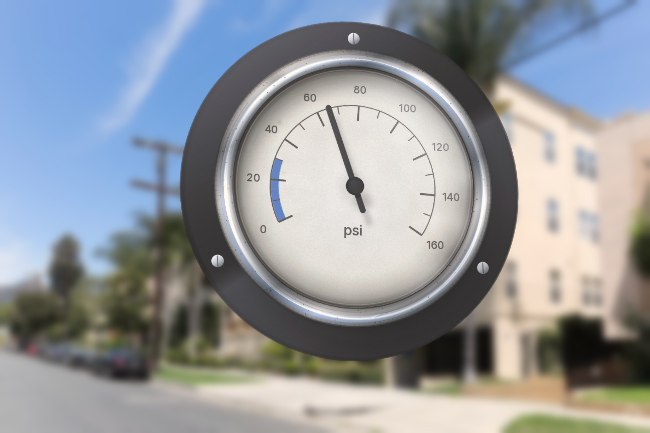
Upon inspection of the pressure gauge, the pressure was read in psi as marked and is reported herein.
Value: 65 psi
